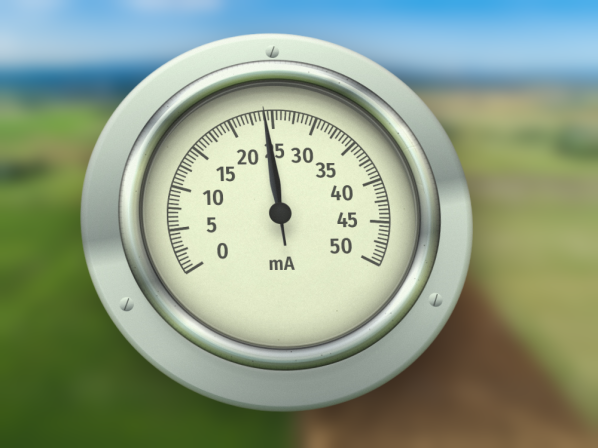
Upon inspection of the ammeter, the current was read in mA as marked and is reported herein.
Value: 24 mA
